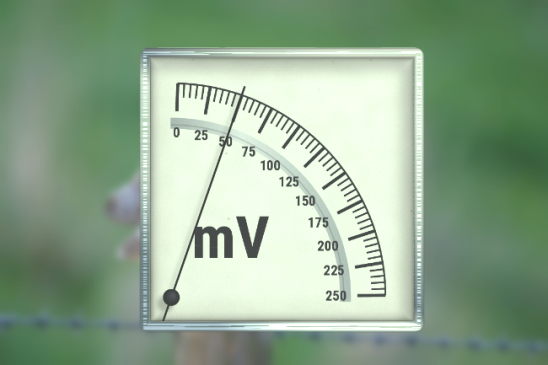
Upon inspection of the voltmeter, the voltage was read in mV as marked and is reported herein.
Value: 50 mV
